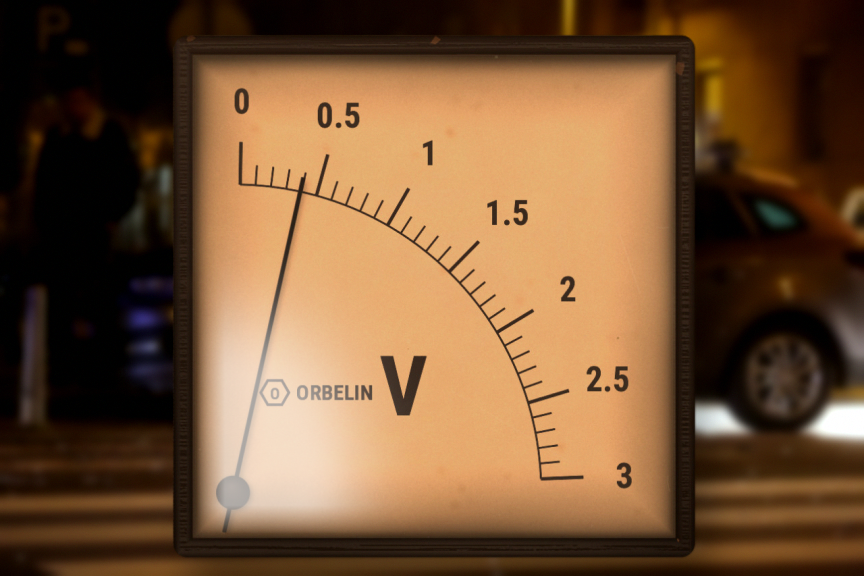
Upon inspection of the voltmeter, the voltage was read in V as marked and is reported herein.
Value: 0.4 V
